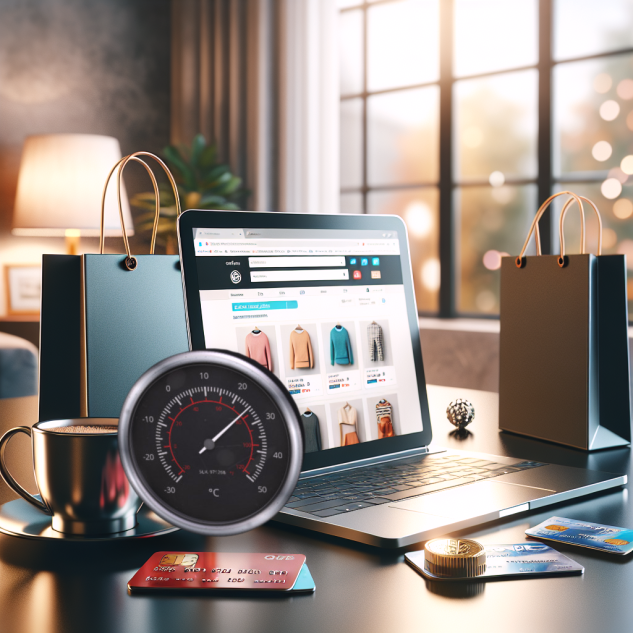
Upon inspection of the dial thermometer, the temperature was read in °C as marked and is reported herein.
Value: 25 °C
